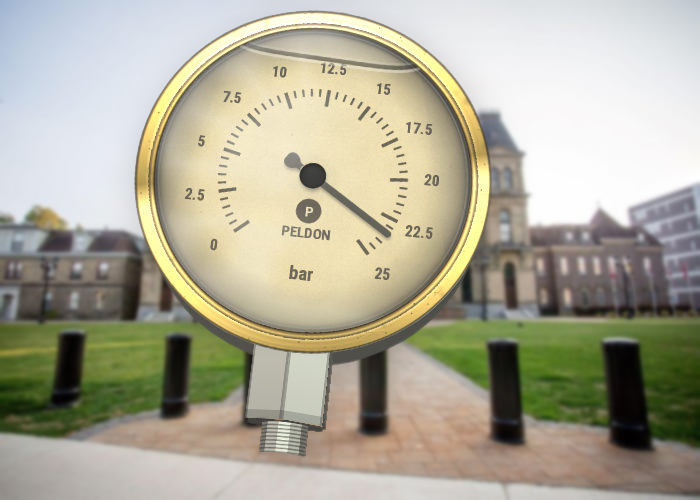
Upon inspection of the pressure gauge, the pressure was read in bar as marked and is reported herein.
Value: 23.5 bar
